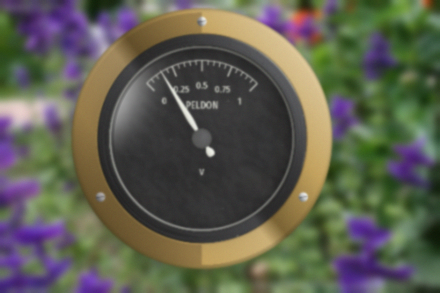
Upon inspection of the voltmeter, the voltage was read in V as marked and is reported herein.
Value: 0.15 V
